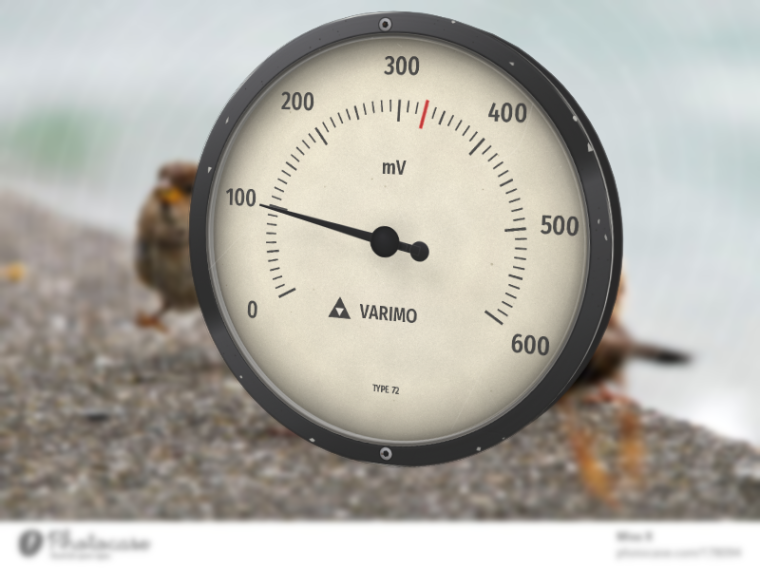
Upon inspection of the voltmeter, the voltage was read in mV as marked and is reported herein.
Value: 100 mV
